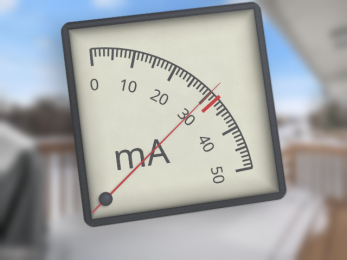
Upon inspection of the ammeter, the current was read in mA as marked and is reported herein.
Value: 30 mA
